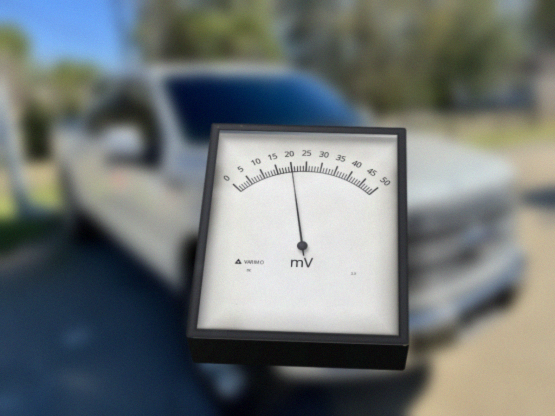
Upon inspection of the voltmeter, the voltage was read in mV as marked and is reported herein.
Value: 20 mV
